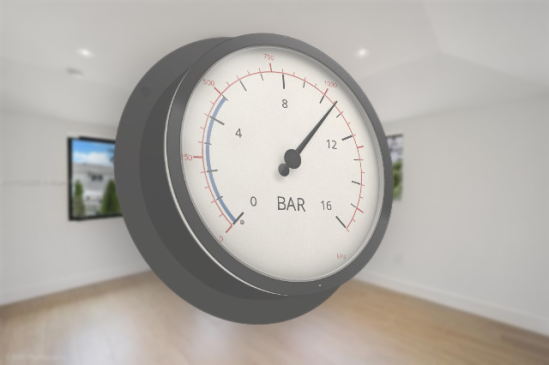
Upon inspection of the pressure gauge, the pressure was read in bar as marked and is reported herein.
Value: 10.5 bar
